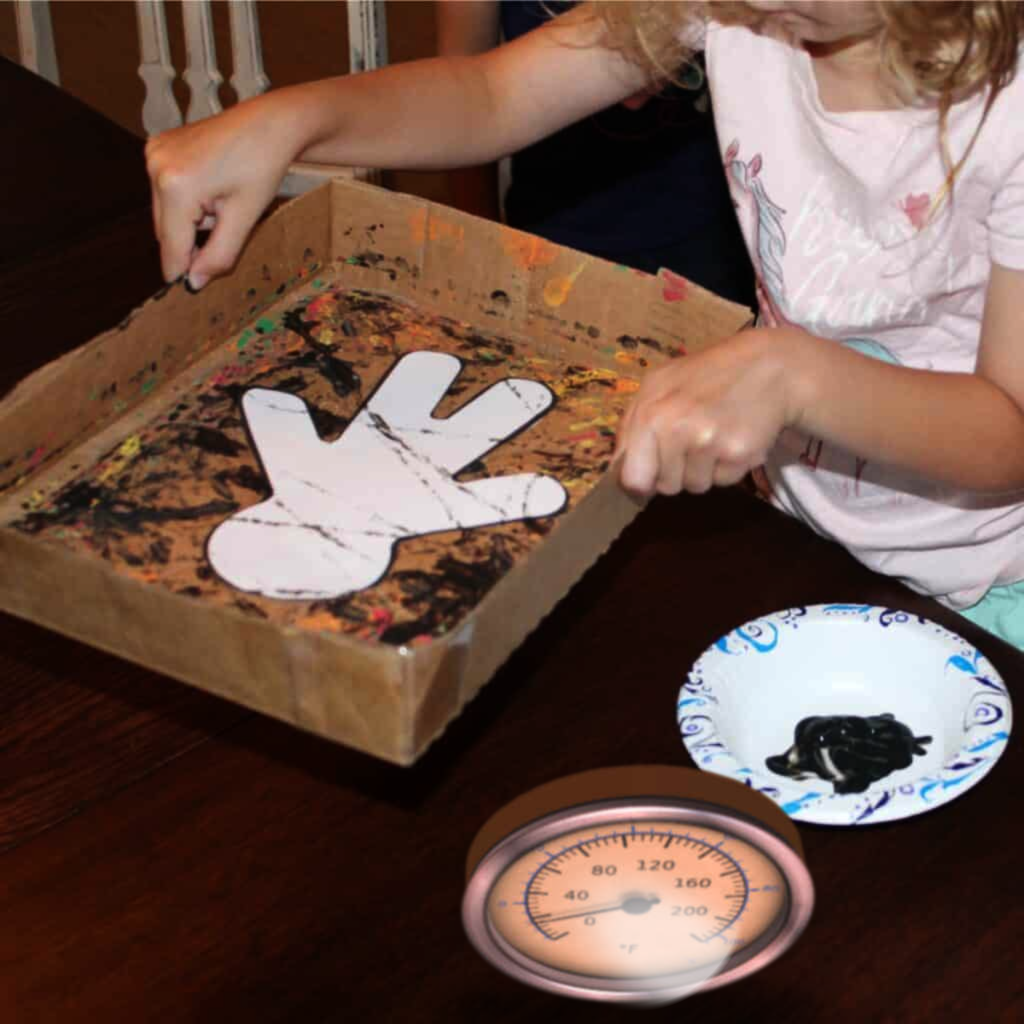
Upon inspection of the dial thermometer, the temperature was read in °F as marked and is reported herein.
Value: 20 °F
